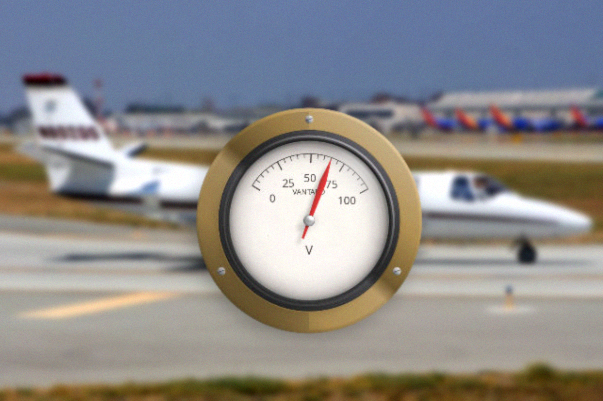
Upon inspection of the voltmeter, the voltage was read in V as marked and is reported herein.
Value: 65 V
